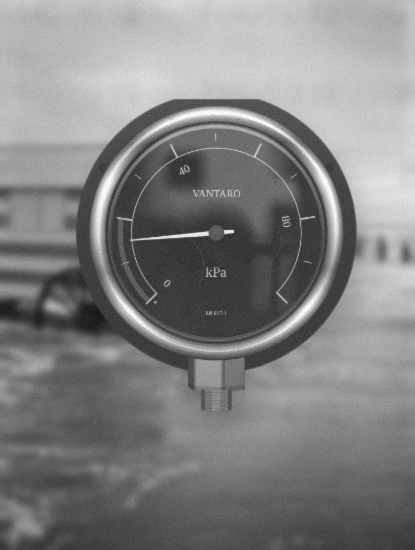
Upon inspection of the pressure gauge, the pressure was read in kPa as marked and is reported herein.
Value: 15 kPa
